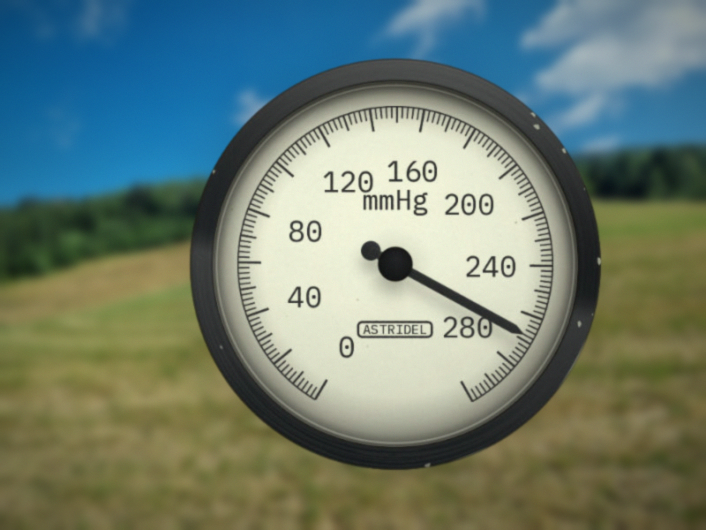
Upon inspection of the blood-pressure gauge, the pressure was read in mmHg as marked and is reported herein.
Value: 268 mmHg
